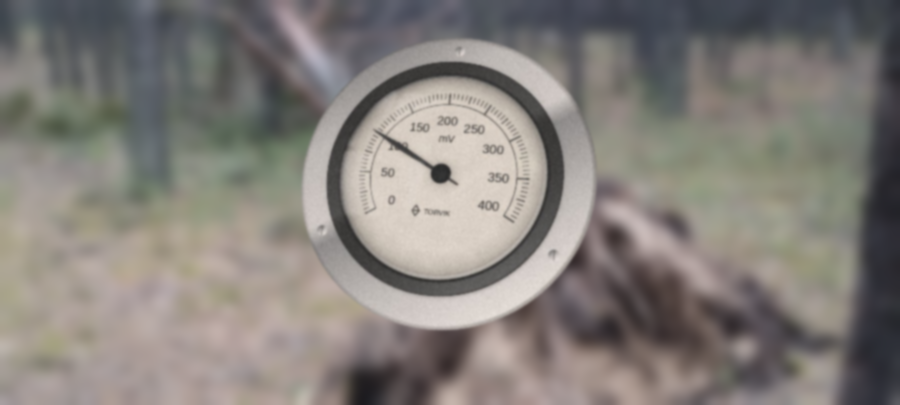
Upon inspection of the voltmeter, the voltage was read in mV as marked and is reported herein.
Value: 100 mV
